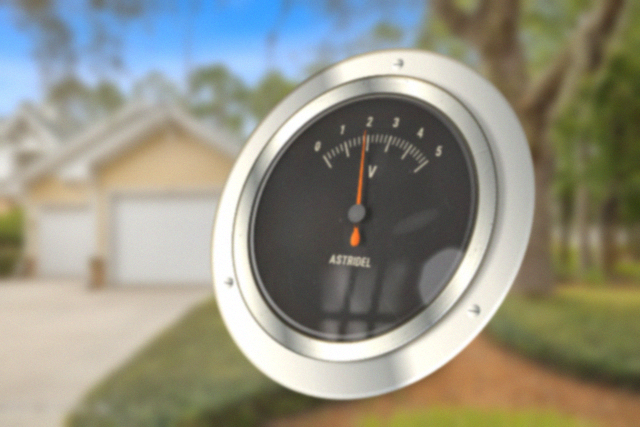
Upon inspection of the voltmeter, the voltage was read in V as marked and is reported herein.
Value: 2 V
